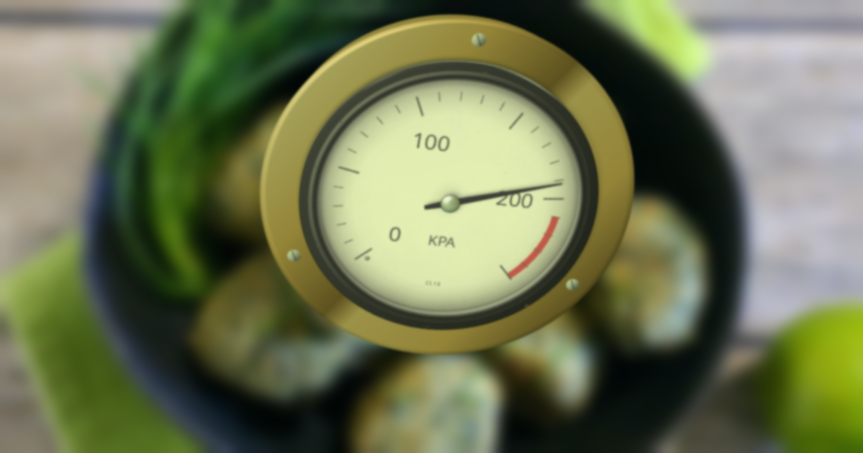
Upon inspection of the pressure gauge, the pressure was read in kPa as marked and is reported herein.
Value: 190 kPa
